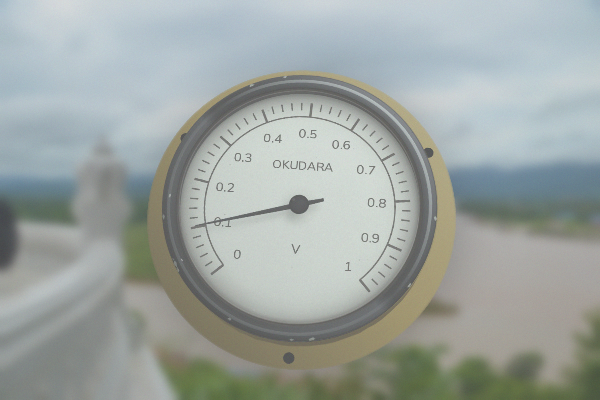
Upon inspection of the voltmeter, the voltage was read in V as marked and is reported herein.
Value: 0.1 V
